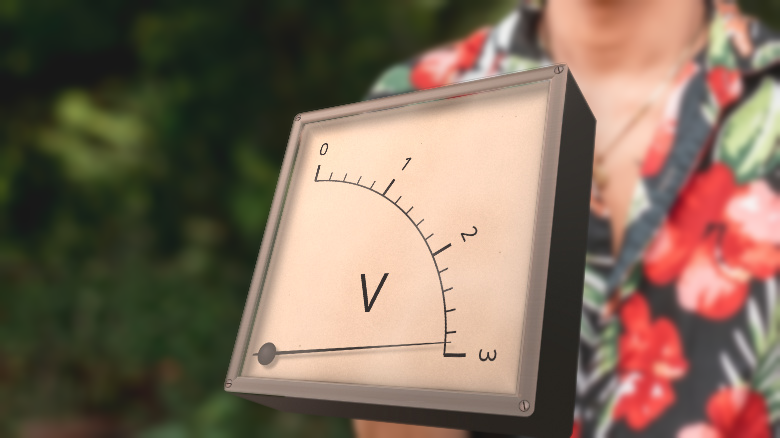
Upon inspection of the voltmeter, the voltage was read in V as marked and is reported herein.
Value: 2.9 V
